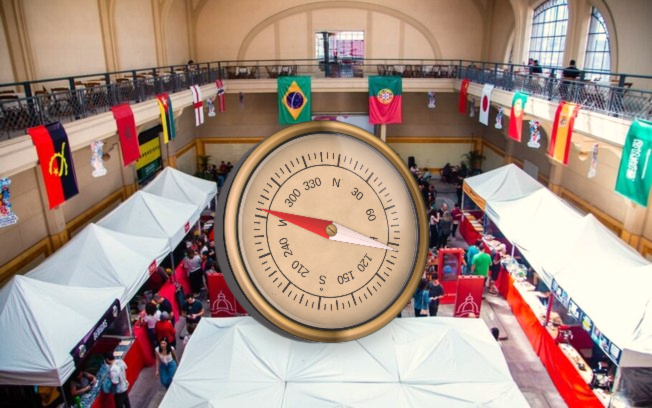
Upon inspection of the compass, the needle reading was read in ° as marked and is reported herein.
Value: 275 °
